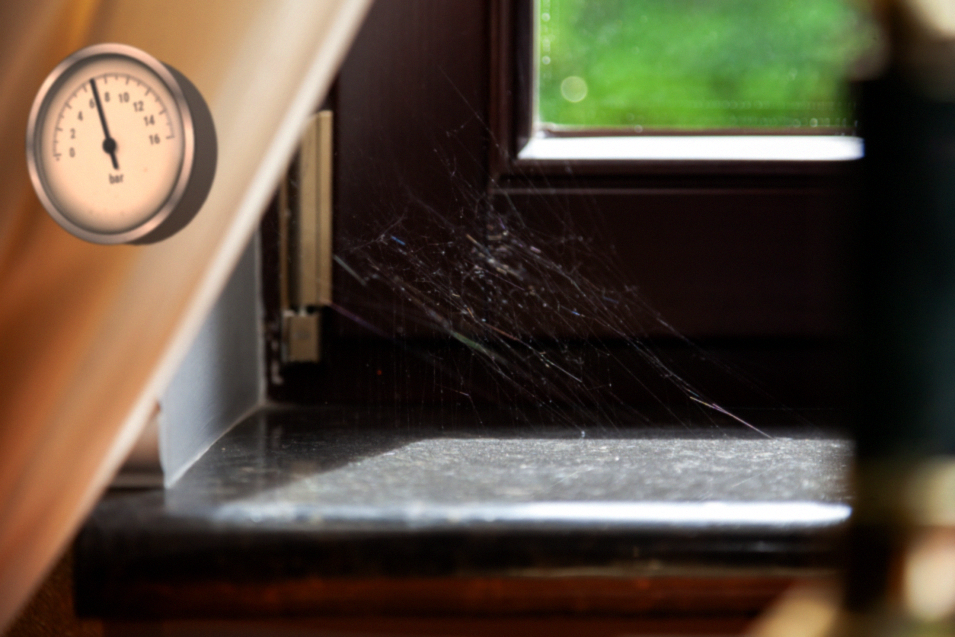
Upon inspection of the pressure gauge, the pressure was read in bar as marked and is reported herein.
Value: 7 bar
